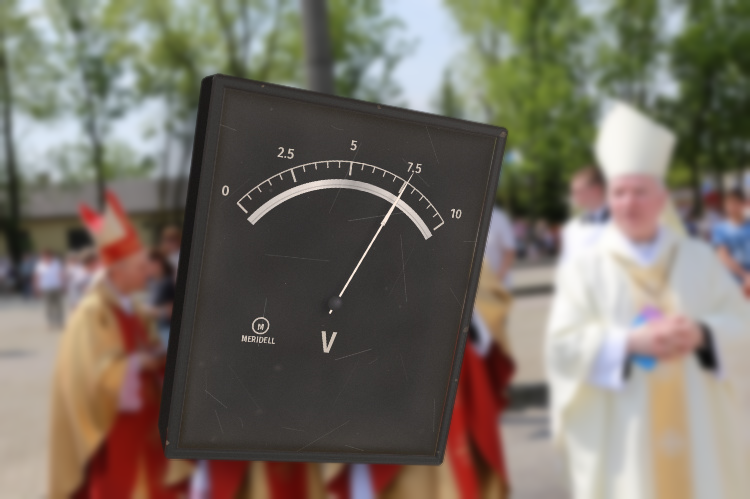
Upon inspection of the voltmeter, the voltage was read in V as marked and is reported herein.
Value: 7.5 V
